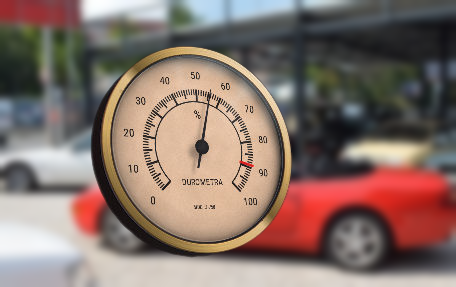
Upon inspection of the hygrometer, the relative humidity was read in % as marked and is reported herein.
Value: 55 %
